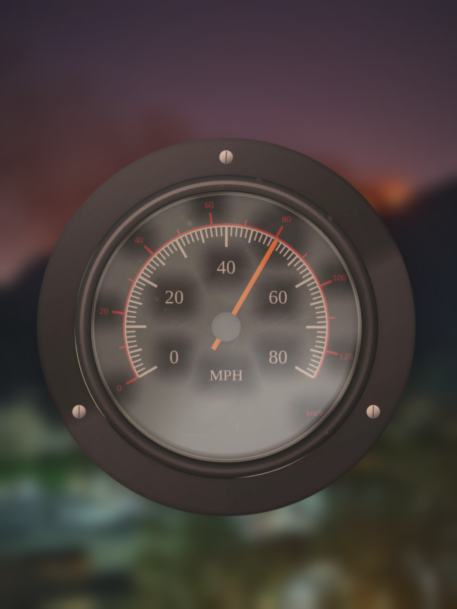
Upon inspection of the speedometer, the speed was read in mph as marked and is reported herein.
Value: 50 mph
